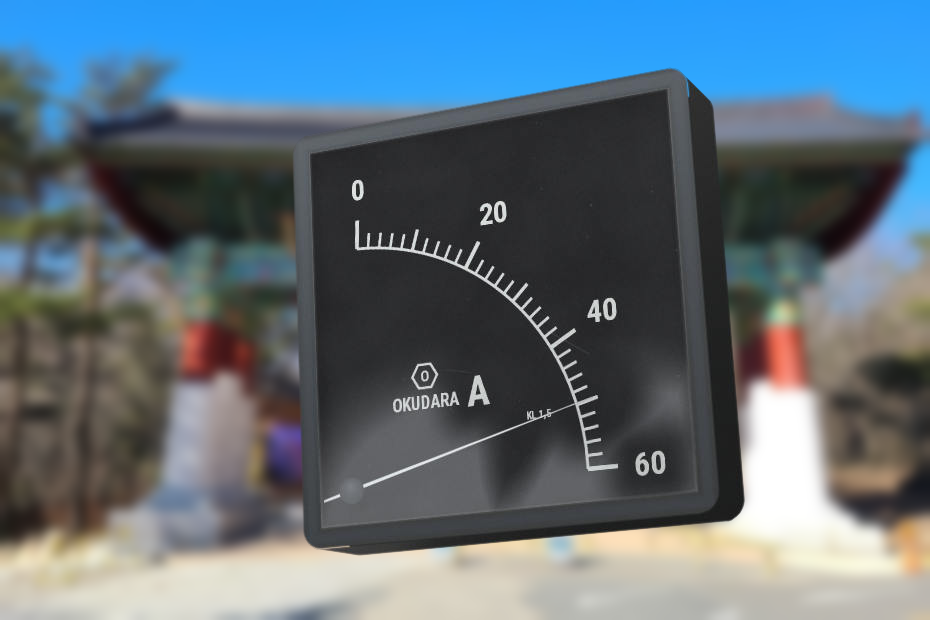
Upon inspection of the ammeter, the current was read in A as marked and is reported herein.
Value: 50 A
